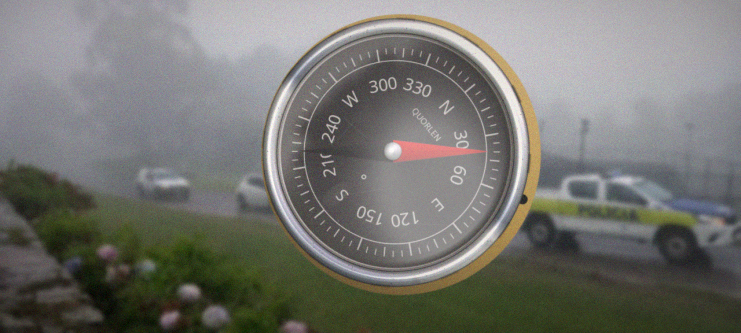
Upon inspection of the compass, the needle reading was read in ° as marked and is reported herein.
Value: 40 °
